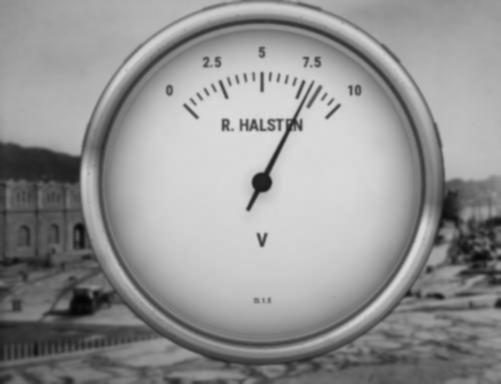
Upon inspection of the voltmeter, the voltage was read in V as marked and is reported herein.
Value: 8 V
